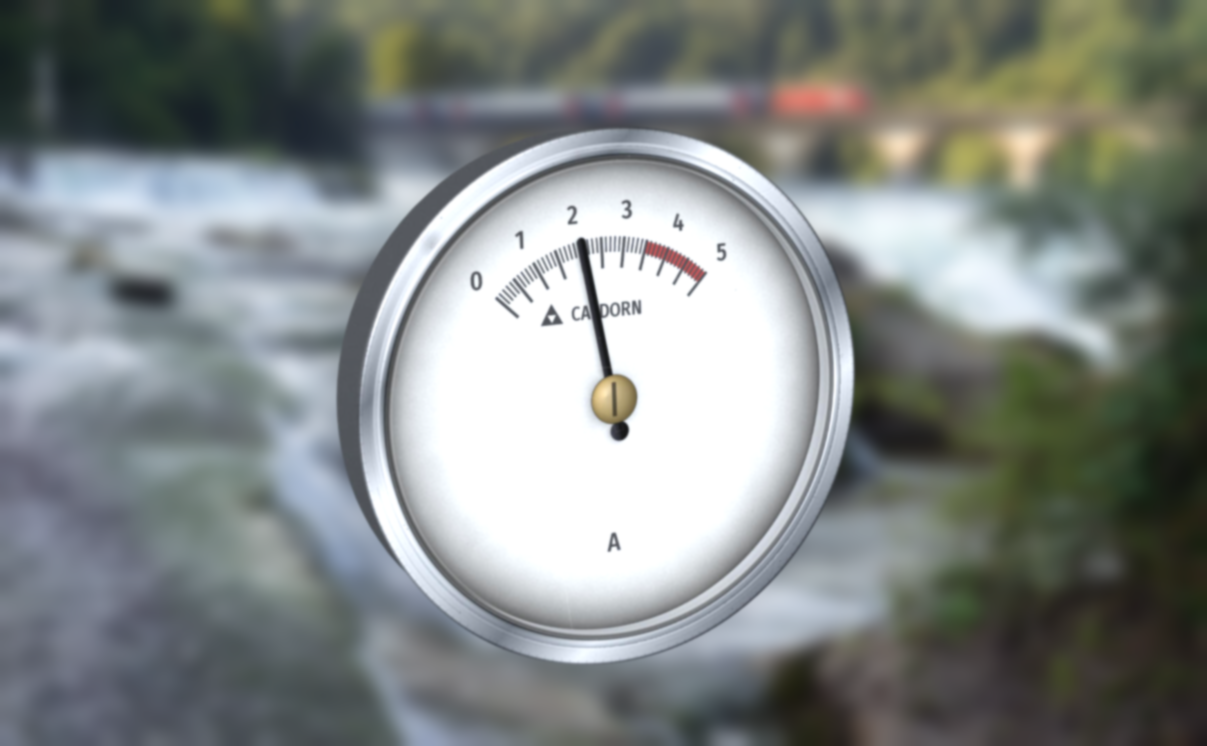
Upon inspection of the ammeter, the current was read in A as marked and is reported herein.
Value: 2 A
